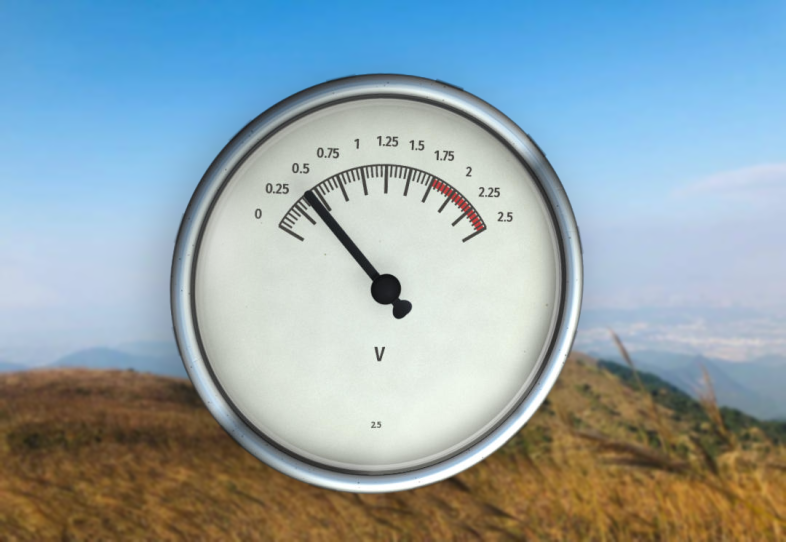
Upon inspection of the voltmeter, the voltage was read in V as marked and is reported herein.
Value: 0.4 V
